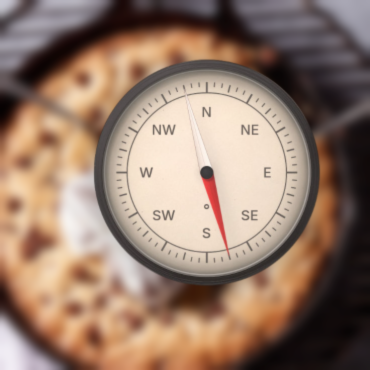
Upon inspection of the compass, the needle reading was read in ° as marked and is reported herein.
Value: 165 °
